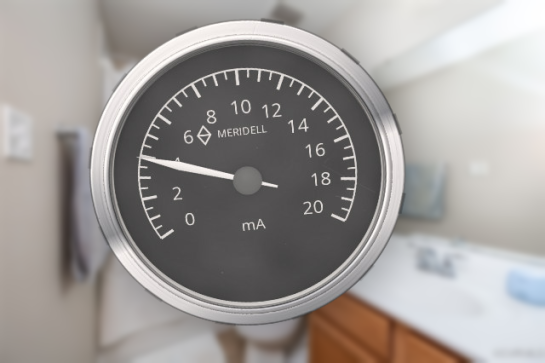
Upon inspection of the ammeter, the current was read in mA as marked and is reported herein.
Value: 4 mA
